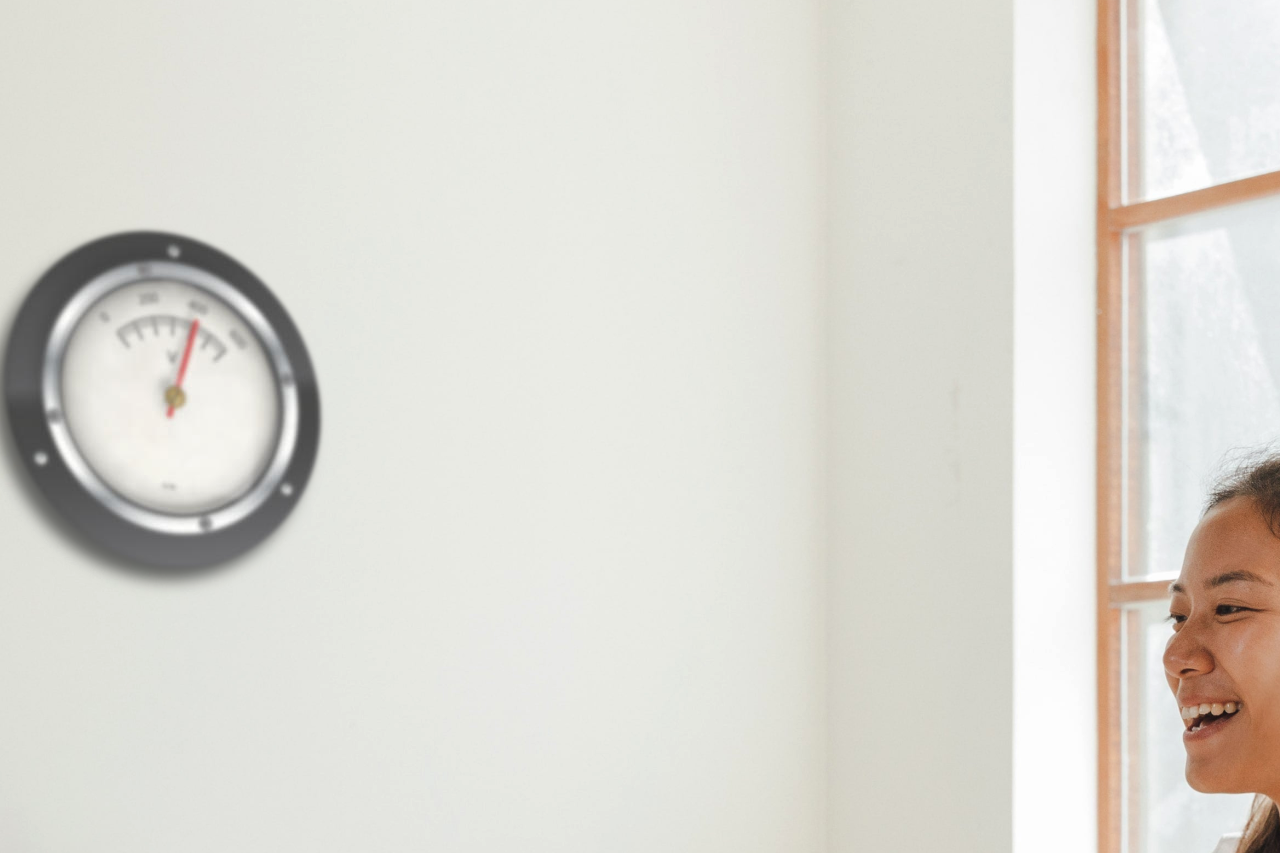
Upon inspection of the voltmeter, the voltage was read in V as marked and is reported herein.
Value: 400 V
